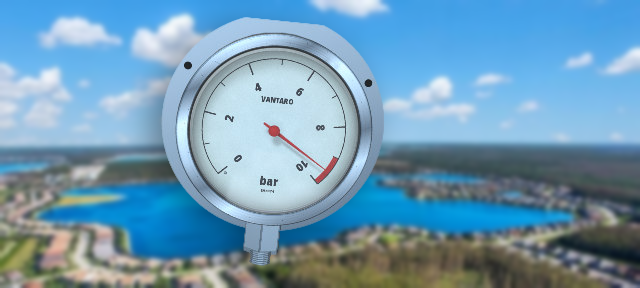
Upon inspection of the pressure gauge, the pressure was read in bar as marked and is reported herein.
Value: 9.5 bar
